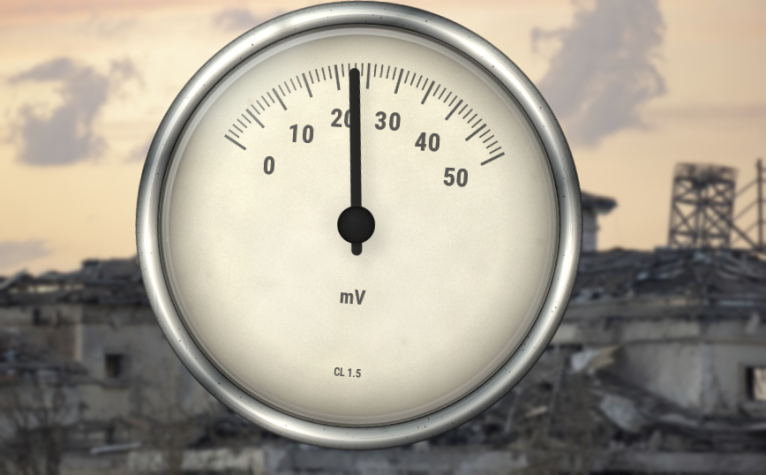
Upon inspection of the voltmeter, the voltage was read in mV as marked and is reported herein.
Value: 23 mV
